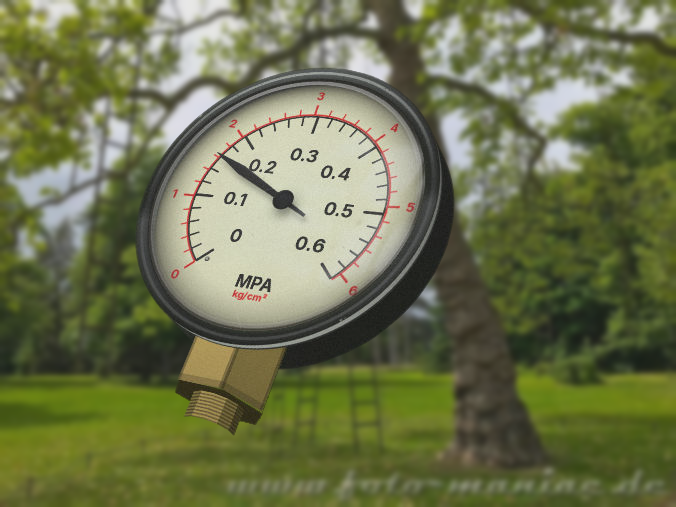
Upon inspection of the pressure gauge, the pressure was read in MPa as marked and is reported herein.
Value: 0.16 MPa
